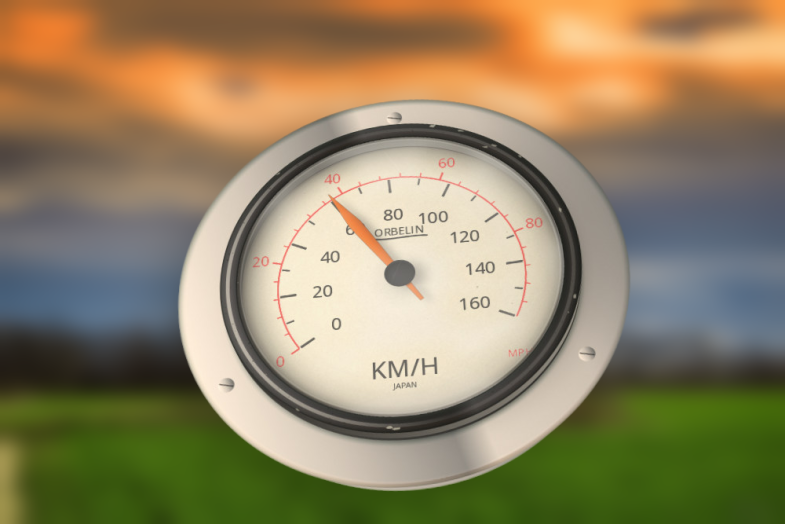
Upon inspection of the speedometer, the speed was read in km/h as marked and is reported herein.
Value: 60 km/h
